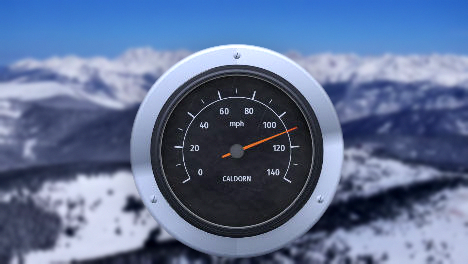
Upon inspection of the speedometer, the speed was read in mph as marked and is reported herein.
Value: 110 mph
